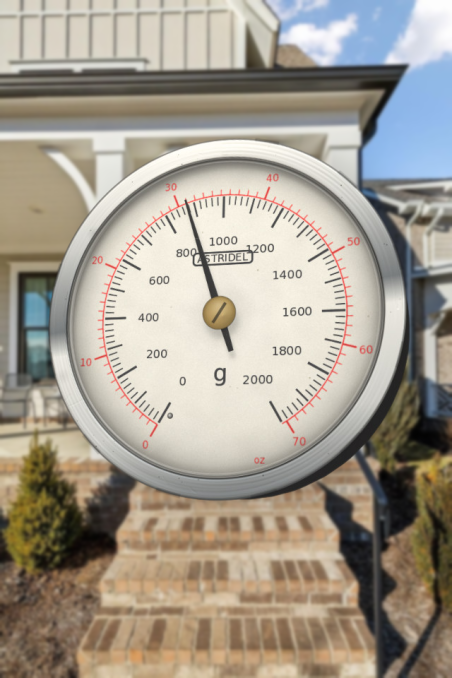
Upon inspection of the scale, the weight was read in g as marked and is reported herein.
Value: 880 g
